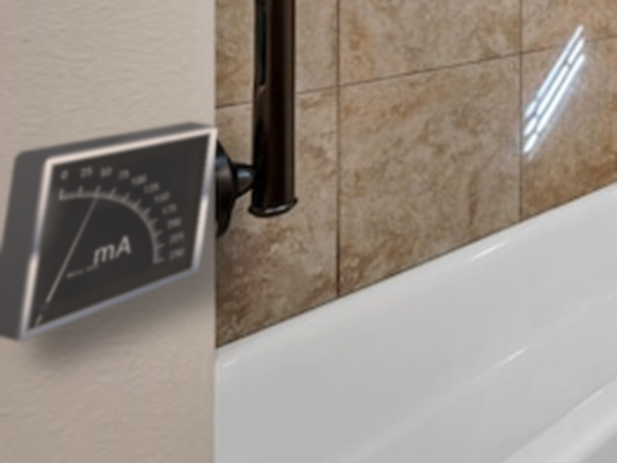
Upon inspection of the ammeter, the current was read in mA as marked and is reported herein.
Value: 50 mA
